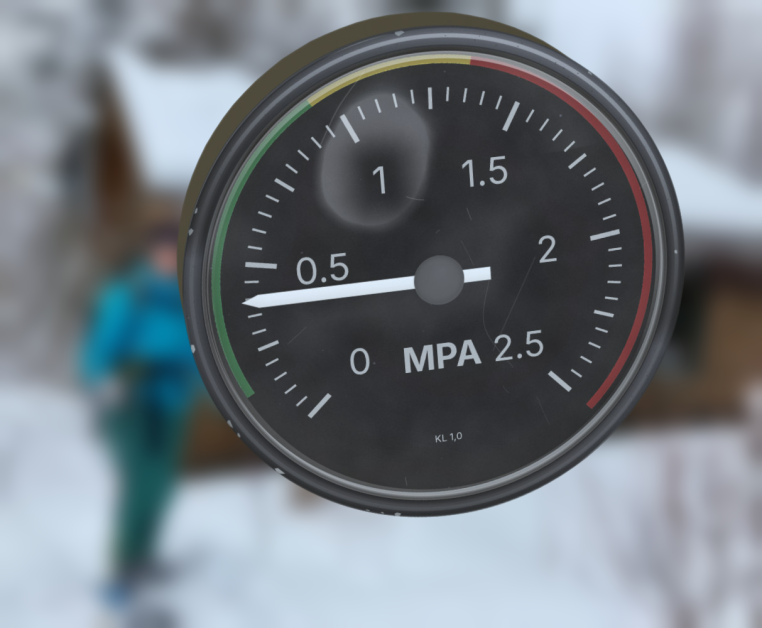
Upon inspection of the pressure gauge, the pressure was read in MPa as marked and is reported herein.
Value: 0.4 MPa
